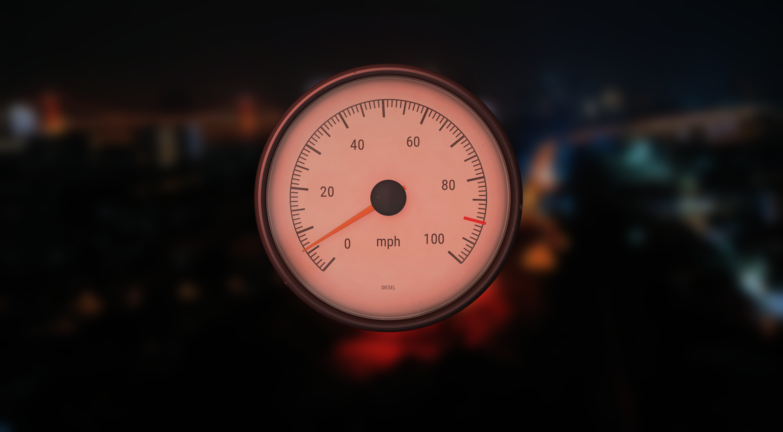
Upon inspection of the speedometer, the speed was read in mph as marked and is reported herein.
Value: 6 mph
